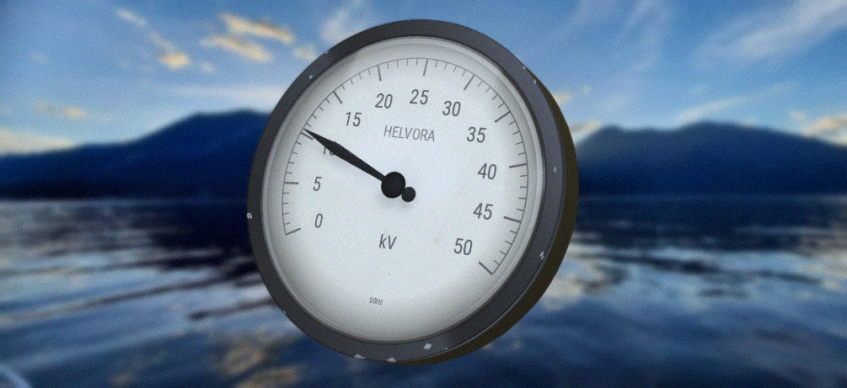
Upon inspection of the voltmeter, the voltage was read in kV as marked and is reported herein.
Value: 10.5 kV
